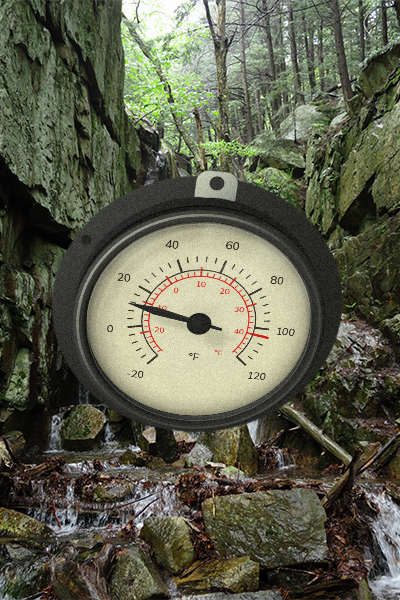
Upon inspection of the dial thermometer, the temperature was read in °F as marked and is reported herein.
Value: 12 °F
